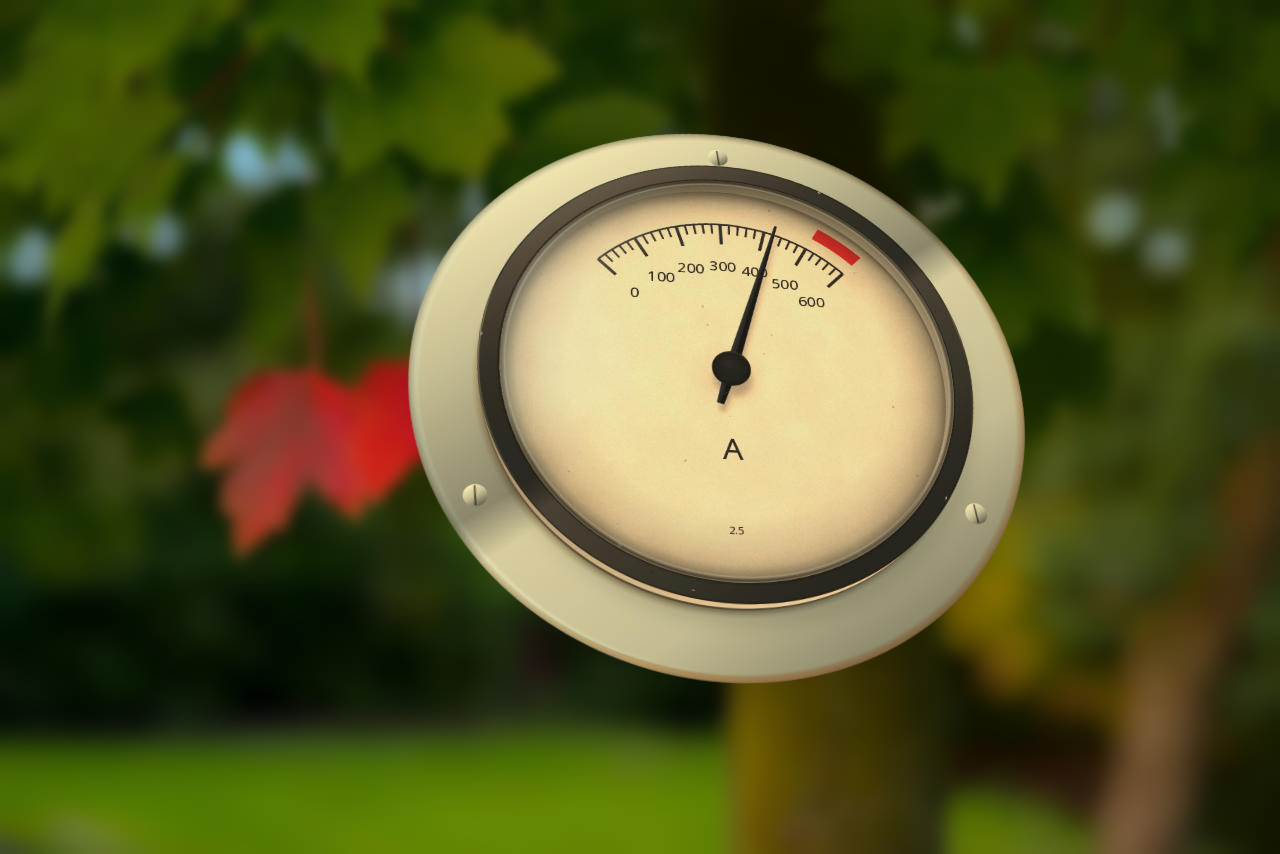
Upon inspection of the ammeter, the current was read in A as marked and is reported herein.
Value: 420 A
